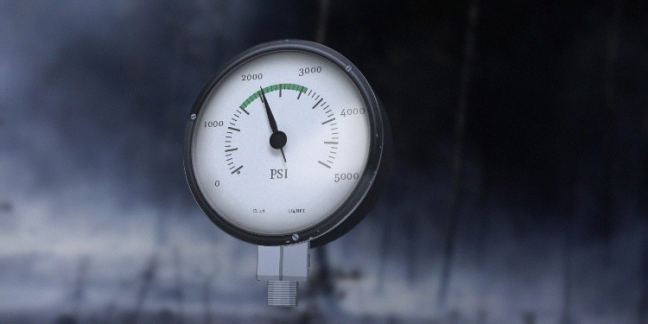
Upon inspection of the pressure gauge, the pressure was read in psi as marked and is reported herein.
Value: 2100 psi
